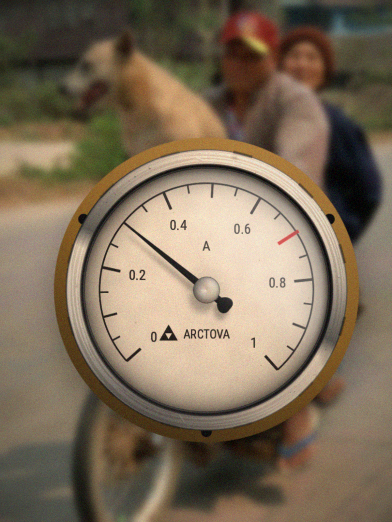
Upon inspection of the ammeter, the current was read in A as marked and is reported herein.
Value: 0.3 A
